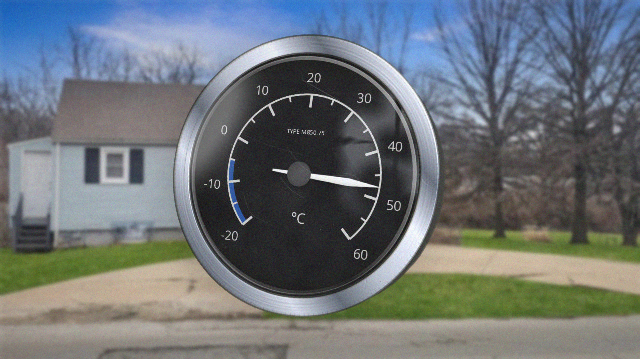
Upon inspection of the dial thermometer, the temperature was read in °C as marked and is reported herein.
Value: 47.5 °C
